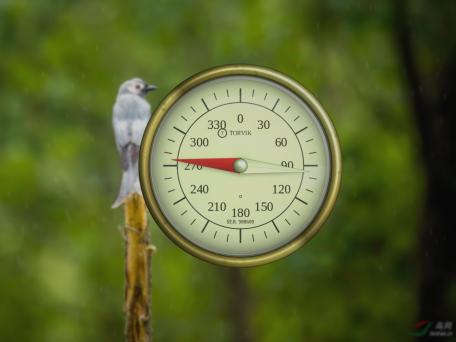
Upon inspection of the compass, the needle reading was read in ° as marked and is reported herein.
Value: 275 °
